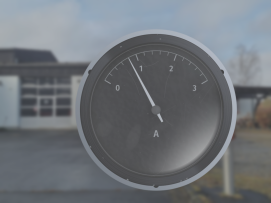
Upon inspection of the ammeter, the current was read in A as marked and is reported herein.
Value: 0.8 A
